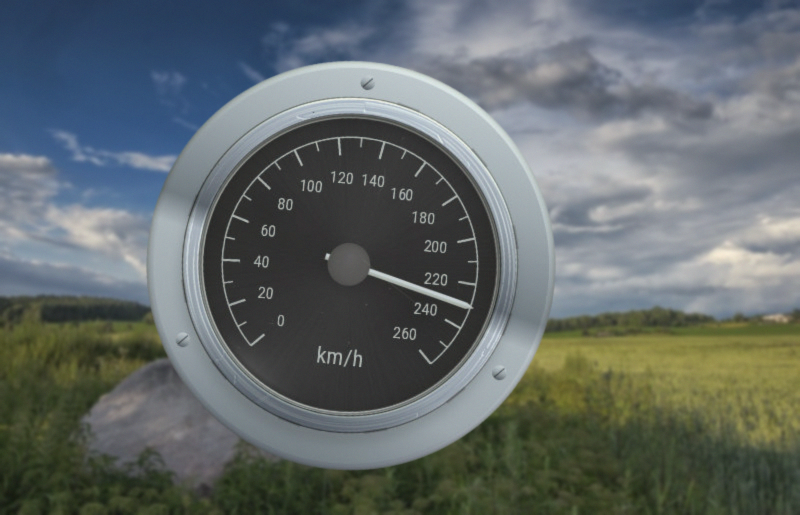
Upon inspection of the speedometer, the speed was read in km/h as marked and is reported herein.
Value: 230 km/h
